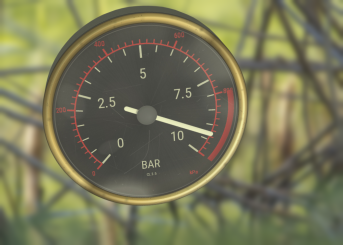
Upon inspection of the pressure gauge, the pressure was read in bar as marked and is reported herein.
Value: 9.25 bar
